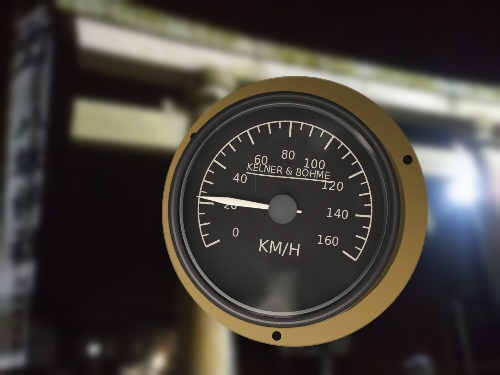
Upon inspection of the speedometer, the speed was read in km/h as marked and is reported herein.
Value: 22.5 km/h
